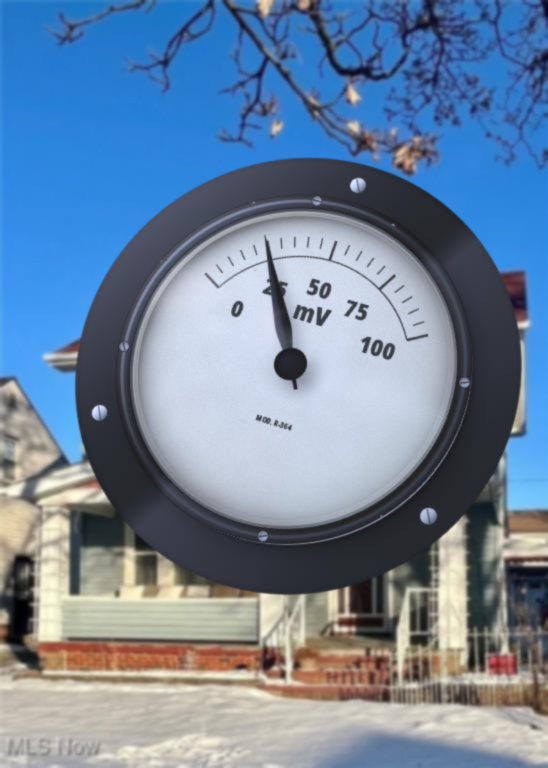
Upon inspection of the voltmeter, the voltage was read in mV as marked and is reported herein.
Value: 25 mV
